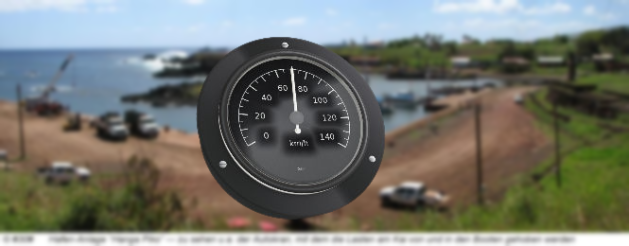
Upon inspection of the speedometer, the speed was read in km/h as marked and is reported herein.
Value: 70 km/h
